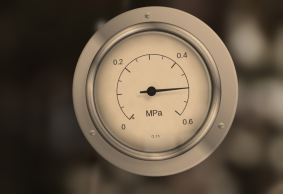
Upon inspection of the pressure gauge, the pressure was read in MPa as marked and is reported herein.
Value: 0.5 MPa
